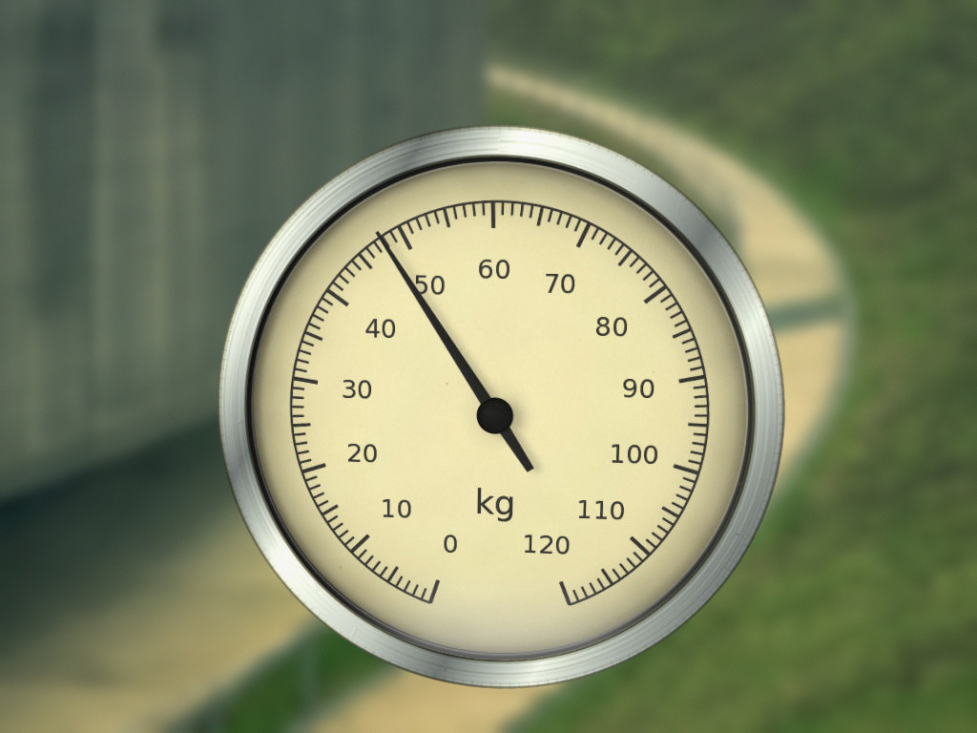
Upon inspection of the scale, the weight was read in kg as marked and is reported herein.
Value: 48 kg
